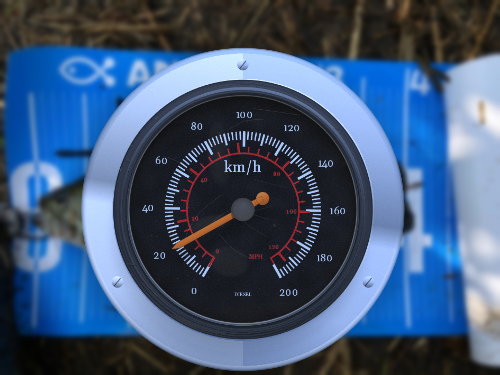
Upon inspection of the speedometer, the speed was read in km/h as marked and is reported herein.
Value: 20 km/h
